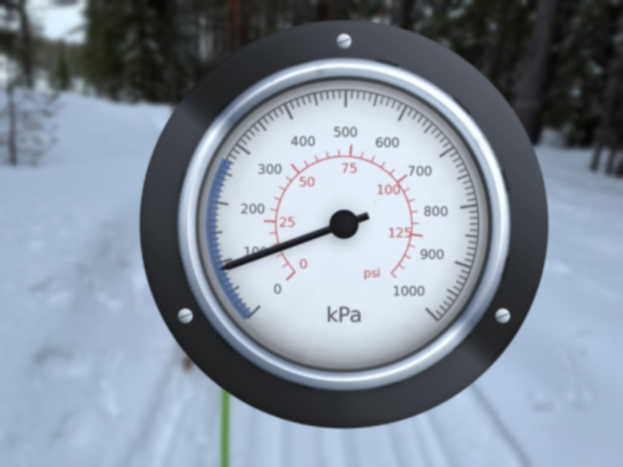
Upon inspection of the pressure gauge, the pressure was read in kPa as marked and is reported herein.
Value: 90 kPa
